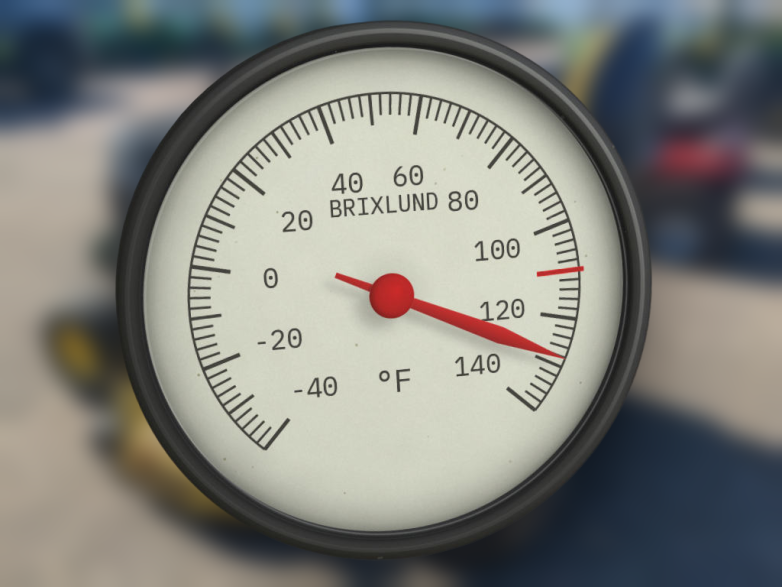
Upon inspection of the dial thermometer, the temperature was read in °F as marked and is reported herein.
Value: 128 °F
